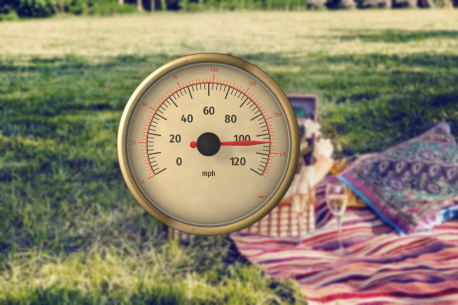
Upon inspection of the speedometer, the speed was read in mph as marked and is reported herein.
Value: 104 mph
